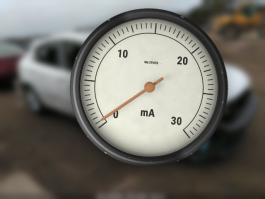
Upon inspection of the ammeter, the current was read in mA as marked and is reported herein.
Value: 0.5 mA
